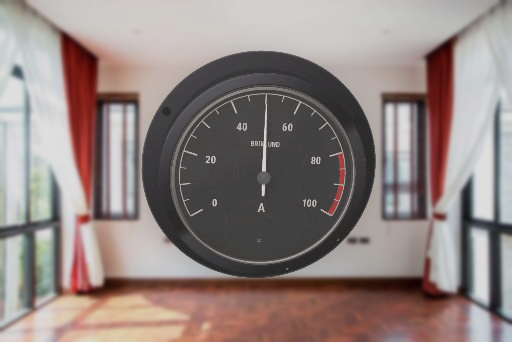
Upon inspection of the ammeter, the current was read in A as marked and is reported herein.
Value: 50 A
